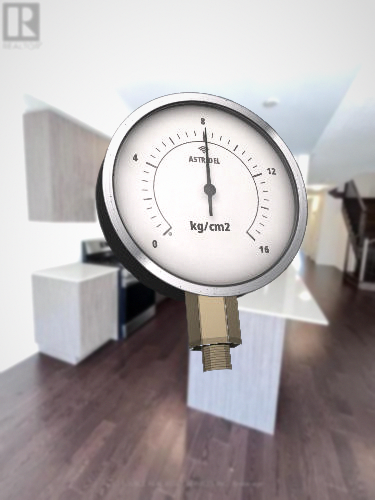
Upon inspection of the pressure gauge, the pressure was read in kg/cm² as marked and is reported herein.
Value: 8 kg/cm²
